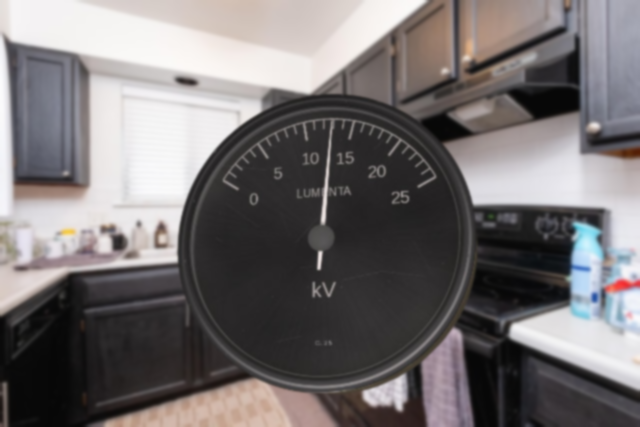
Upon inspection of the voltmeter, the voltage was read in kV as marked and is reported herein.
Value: 13 kV
